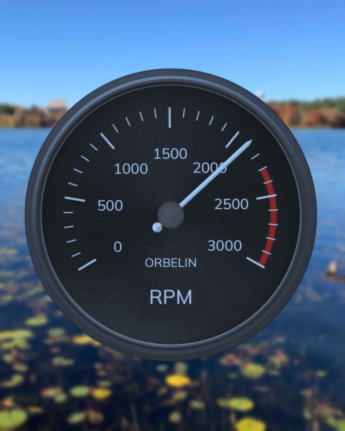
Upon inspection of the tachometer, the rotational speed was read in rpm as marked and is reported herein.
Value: 2100 rpm
